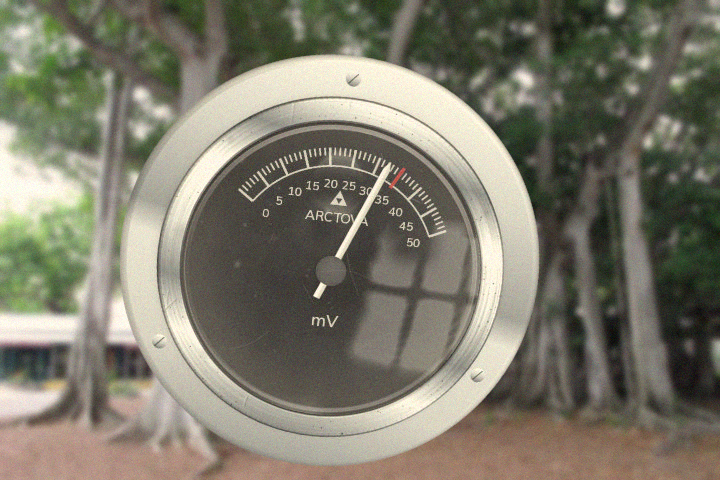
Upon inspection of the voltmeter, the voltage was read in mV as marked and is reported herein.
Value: 32 mV
